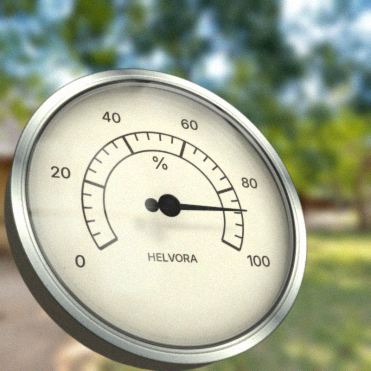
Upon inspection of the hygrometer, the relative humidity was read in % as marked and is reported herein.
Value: 88 %
